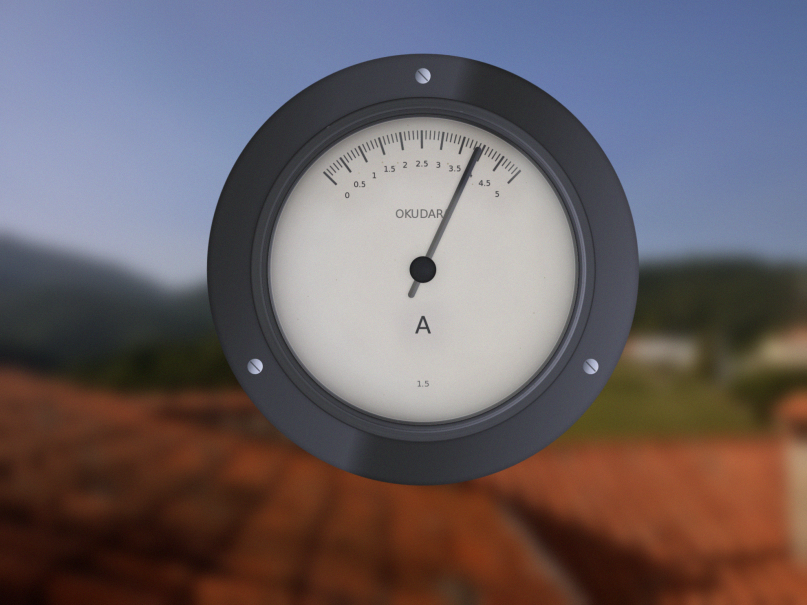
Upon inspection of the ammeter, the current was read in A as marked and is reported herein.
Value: 3.9 A
